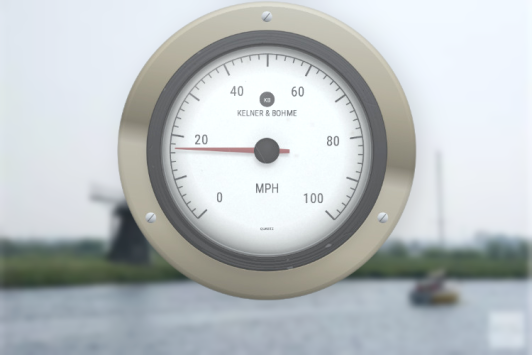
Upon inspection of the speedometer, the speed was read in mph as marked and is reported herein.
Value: 17 mph
